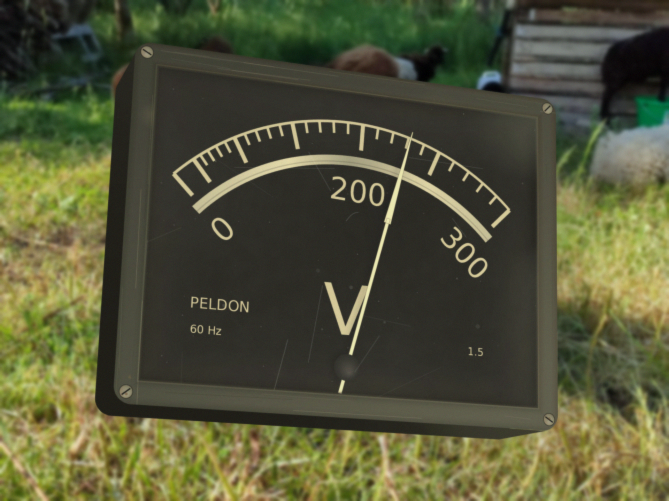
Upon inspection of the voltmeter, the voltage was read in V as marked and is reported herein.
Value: 230 V
